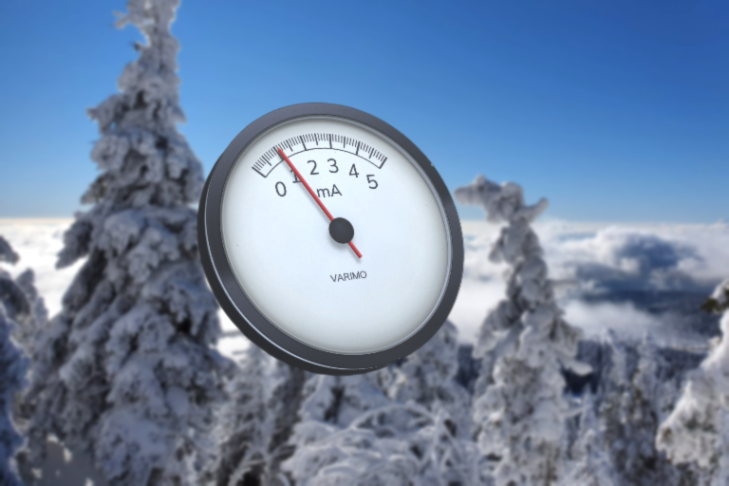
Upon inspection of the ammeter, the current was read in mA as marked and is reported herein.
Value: 1 mA
